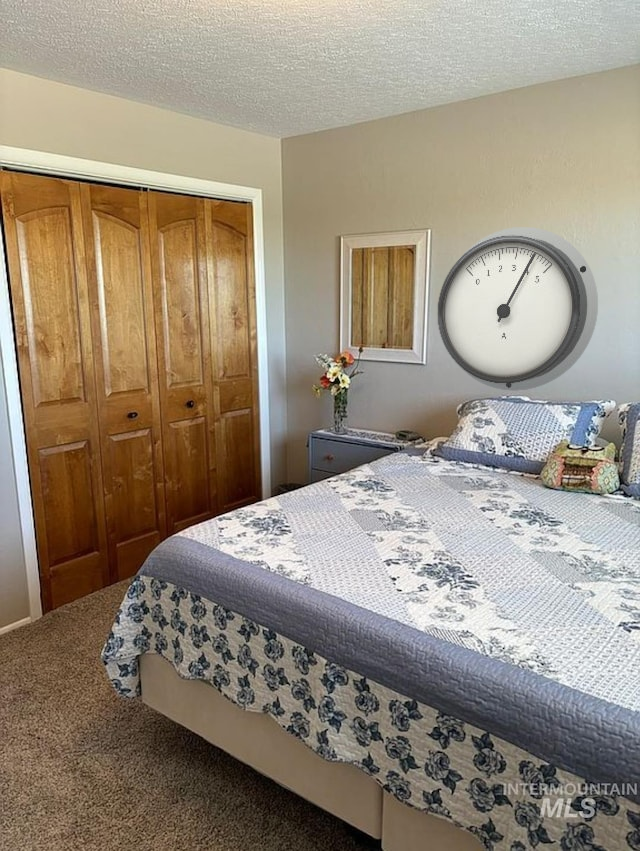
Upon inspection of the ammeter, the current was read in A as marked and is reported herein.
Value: 4 A
